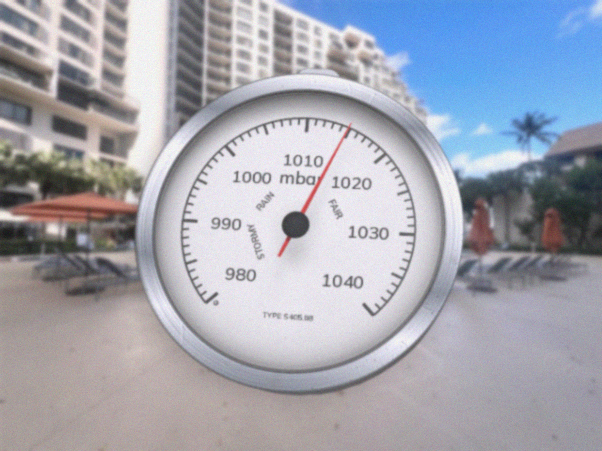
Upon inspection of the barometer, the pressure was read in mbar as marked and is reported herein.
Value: 1015 mbar
